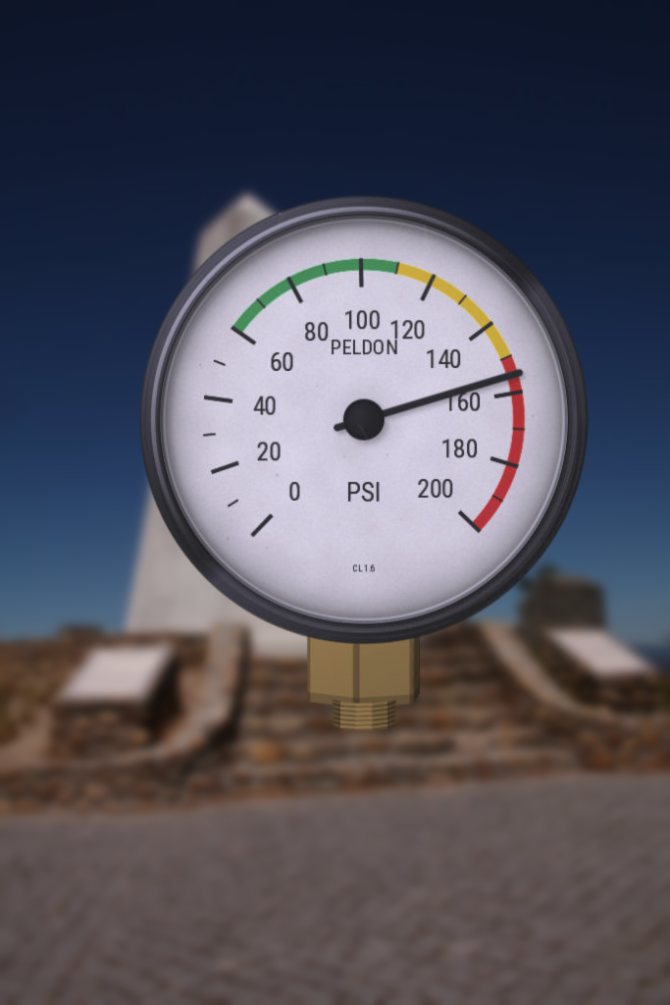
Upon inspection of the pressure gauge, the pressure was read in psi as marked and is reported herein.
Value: 155 psi
